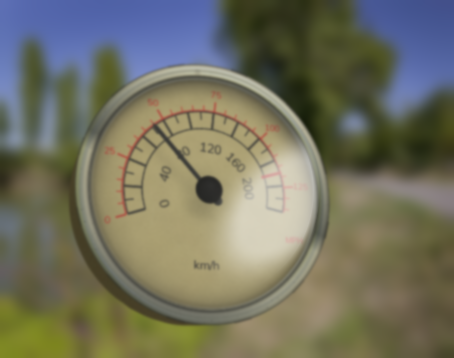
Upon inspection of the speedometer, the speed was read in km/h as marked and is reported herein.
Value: 70 km/h
